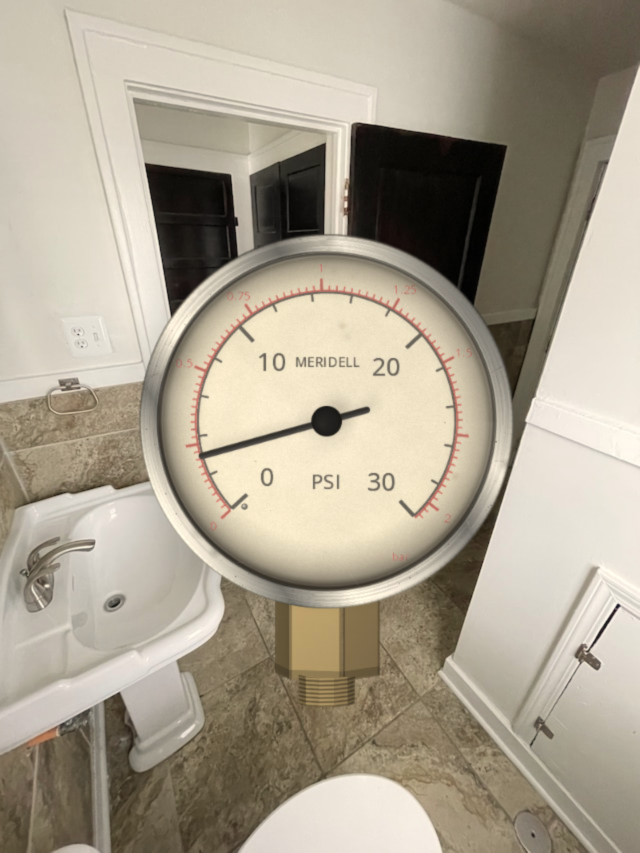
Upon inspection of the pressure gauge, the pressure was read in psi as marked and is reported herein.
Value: 3 psi
